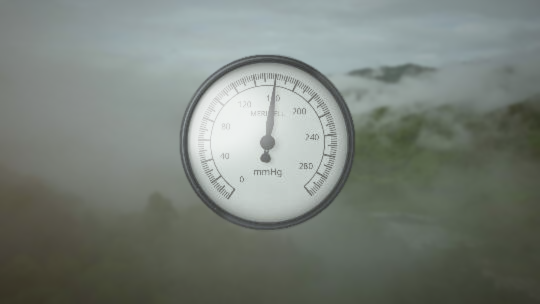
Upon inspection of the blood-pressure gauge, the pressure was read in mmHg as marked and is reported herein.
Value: 160 mmHg
